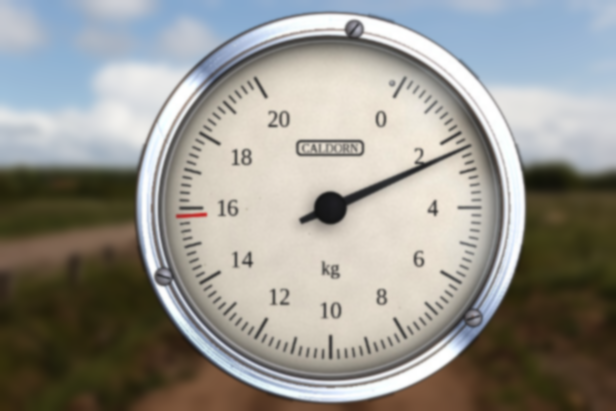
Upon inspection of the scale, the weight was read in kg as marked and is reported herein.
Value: 2.4 kg
